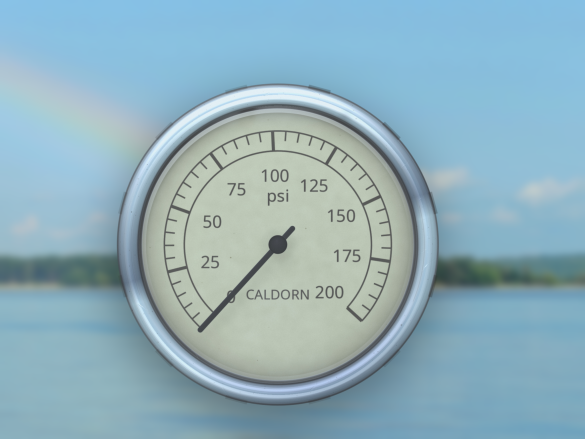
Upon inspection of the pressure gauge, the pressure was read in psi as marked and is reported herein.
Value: 0 psi
